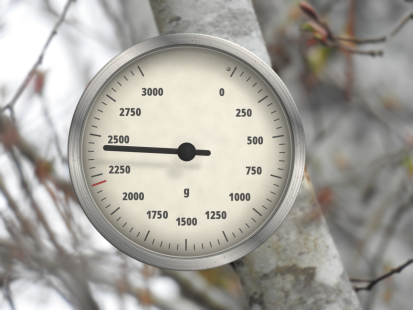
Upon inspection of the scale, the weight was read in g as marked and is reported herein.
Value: 2425 g
